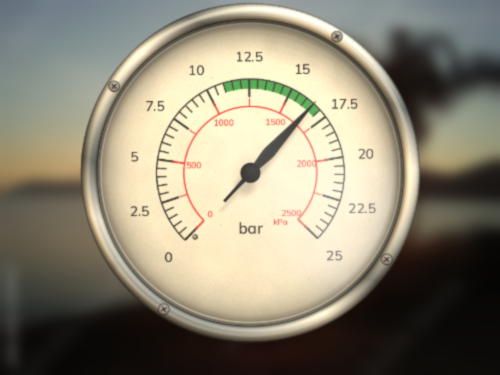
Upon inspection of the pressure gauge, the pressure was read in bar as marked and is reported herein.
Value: 16.5 bar
